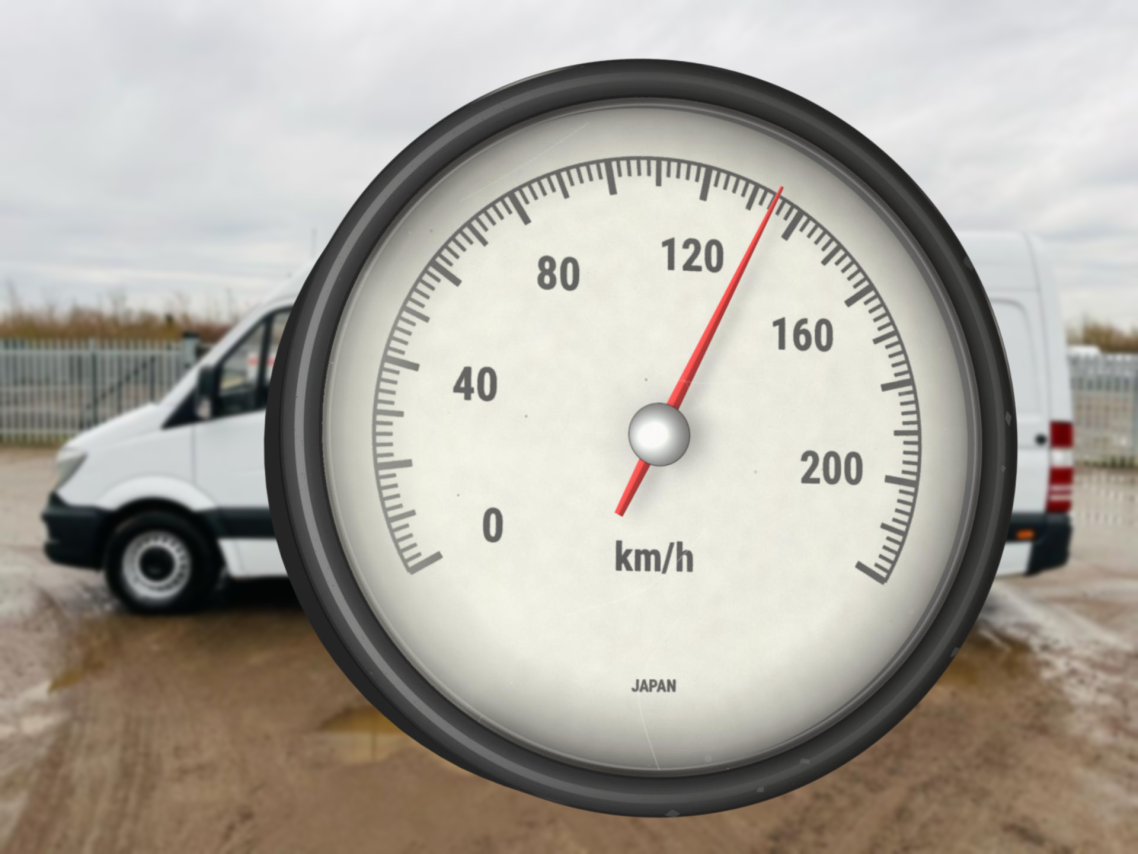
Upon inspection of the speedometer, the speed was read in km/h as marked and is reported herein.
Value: 134 km/h
